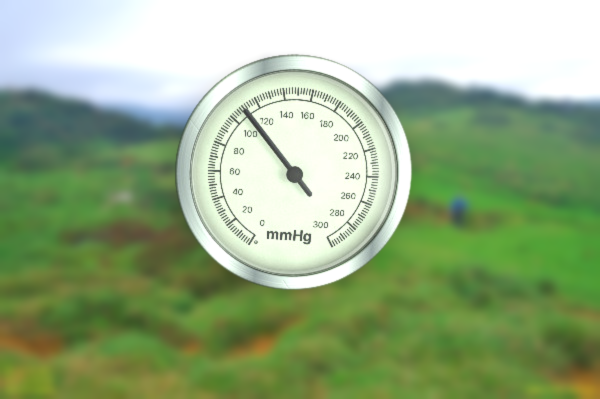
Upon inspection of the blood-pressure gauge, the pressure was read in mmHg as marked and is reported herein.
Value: 110 mmHg
